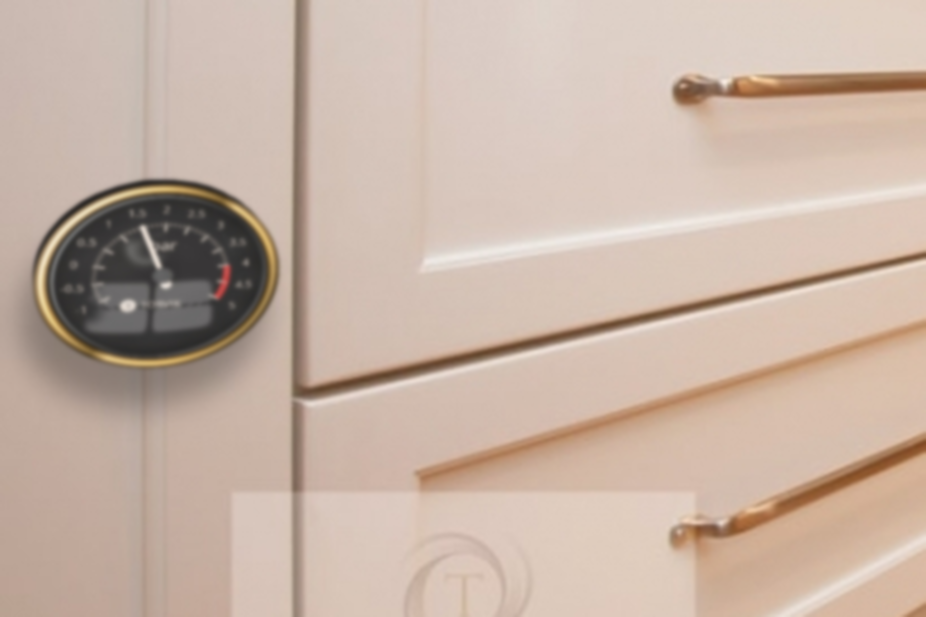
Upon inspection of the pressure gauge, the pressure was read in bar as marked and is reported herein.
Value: 1.5 bar
